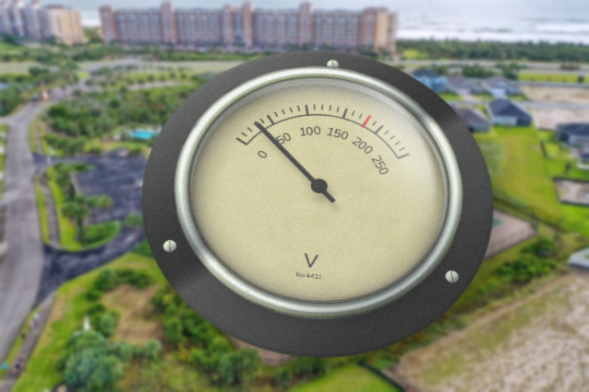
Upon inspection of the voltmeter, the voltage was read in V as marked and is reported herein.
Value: 30 V
